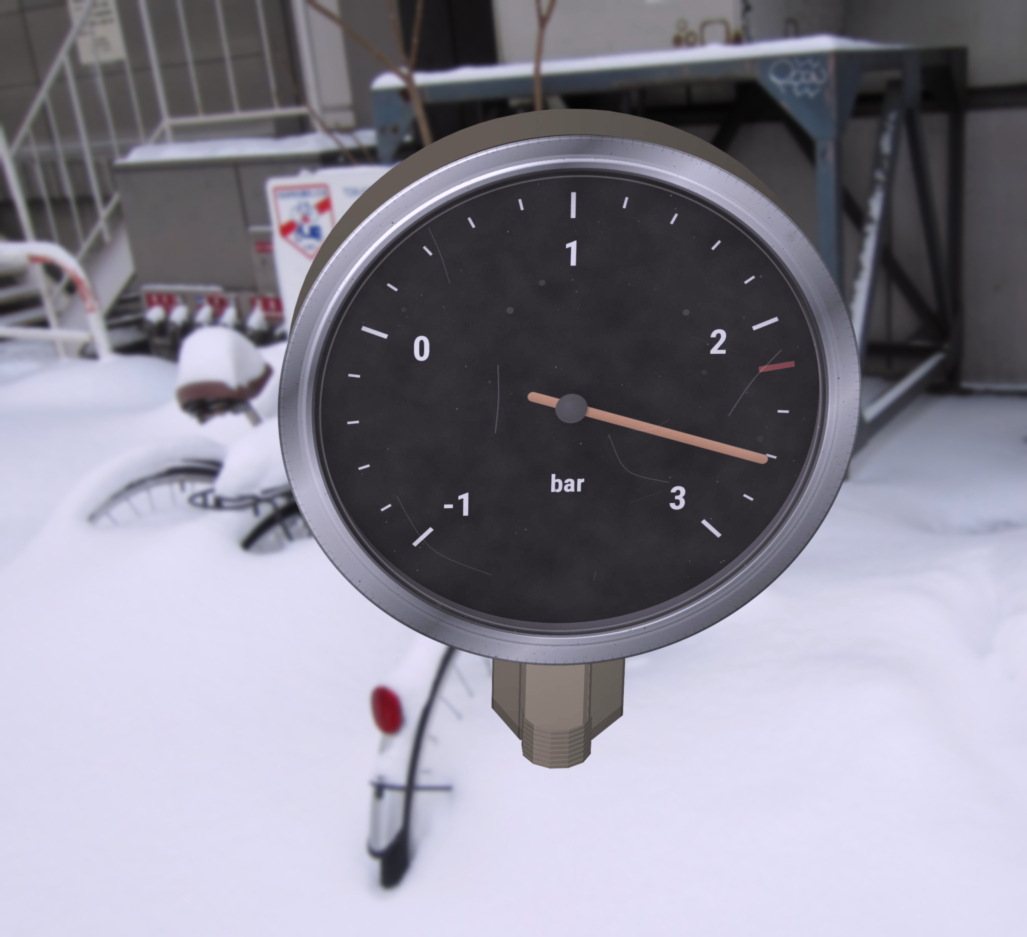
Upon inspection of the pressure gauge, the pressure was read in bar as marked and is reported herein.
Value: 2.6 bar
